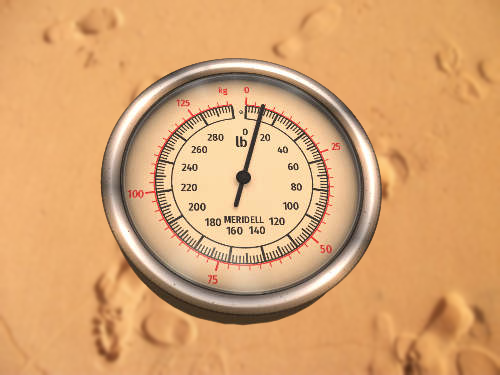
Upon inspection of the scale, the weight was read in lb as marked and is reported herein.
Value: 10 lb
